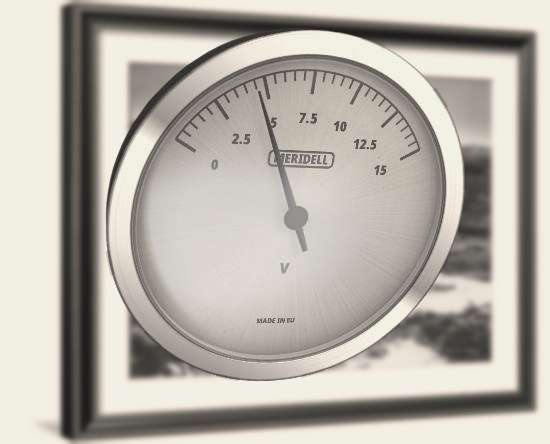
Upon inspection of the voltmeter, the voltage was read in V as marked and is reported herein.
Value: 4.5 V
